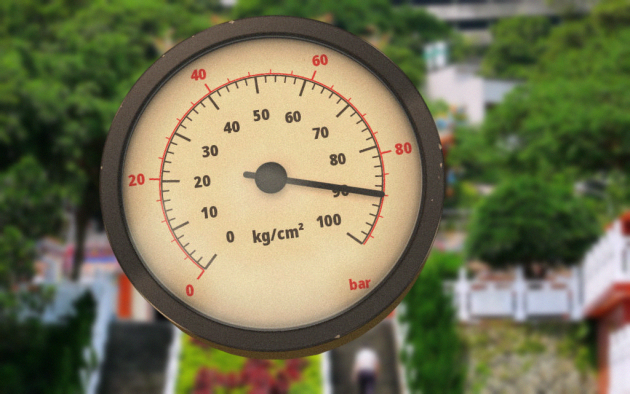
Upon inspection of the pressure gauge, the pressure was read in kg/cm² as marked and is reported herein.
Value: 90 kg/cm²
